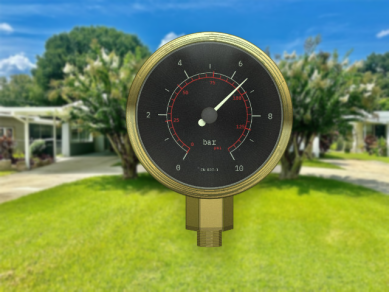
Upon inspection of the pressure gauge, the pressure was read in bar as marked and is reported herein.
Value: 6.5 bar
